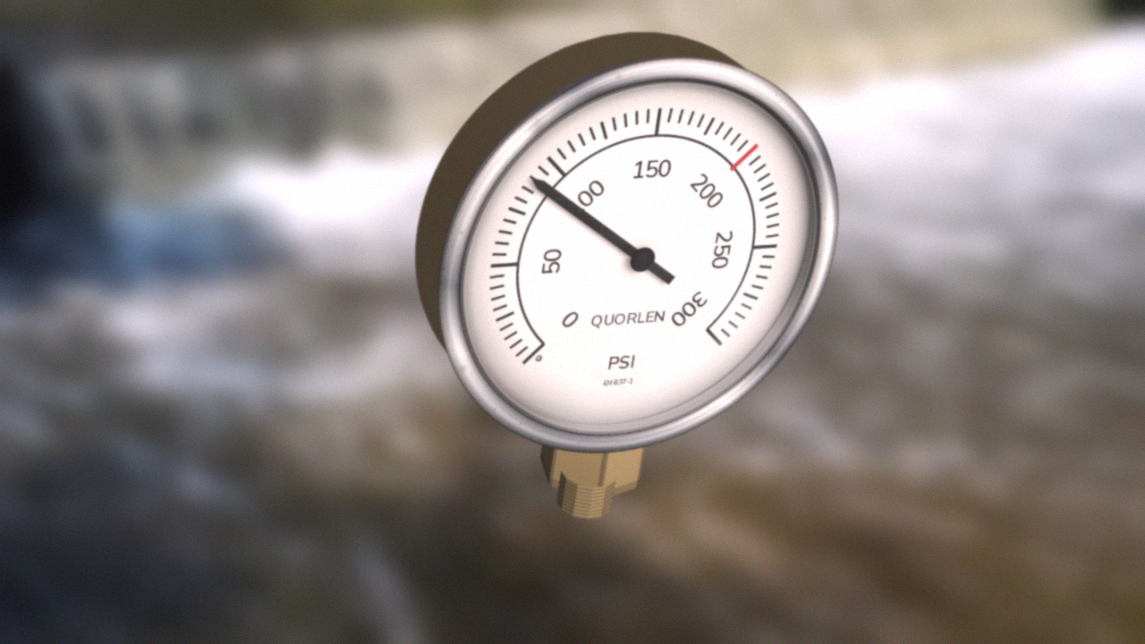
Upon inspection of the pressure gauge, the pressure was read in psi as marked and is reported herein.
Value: 90 psi
